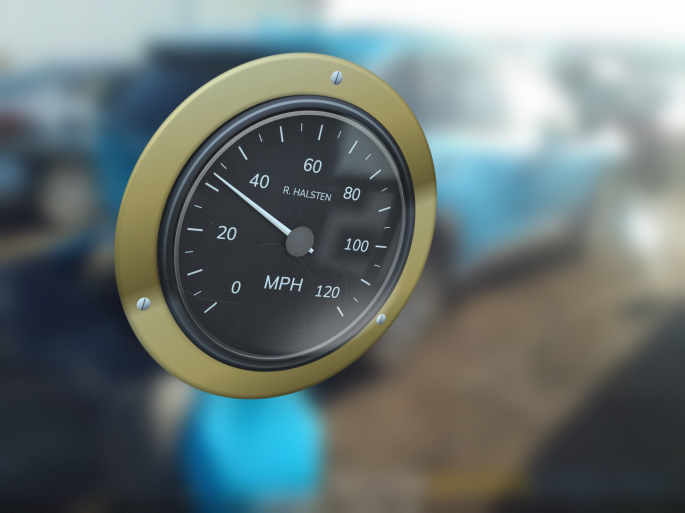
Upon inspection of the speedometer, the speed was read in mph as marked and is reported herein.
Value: 32.5 mph
